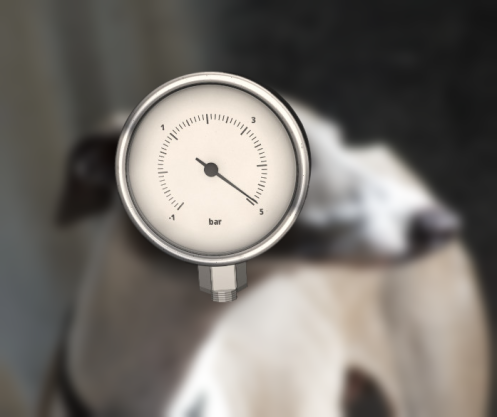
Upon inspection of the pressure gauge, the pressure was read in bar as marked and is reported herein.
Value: 4.9 bar
